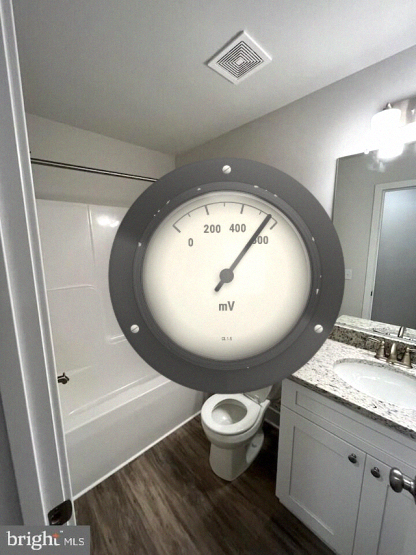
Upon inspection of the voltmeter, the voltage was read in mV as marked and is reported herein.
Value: 550 mV
